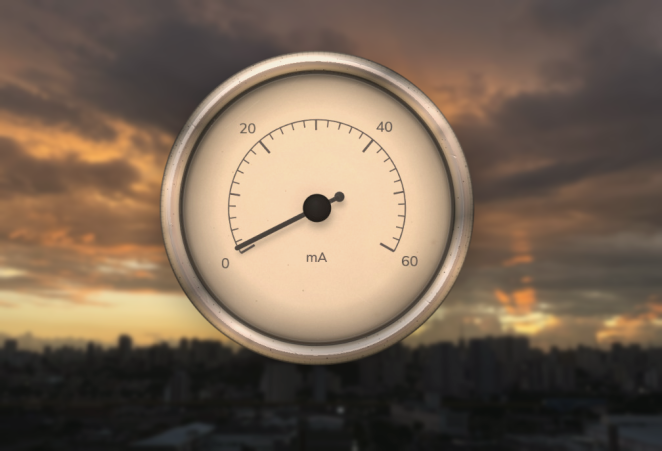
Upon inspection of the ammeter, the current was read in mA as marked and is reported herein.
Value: 1 mA
